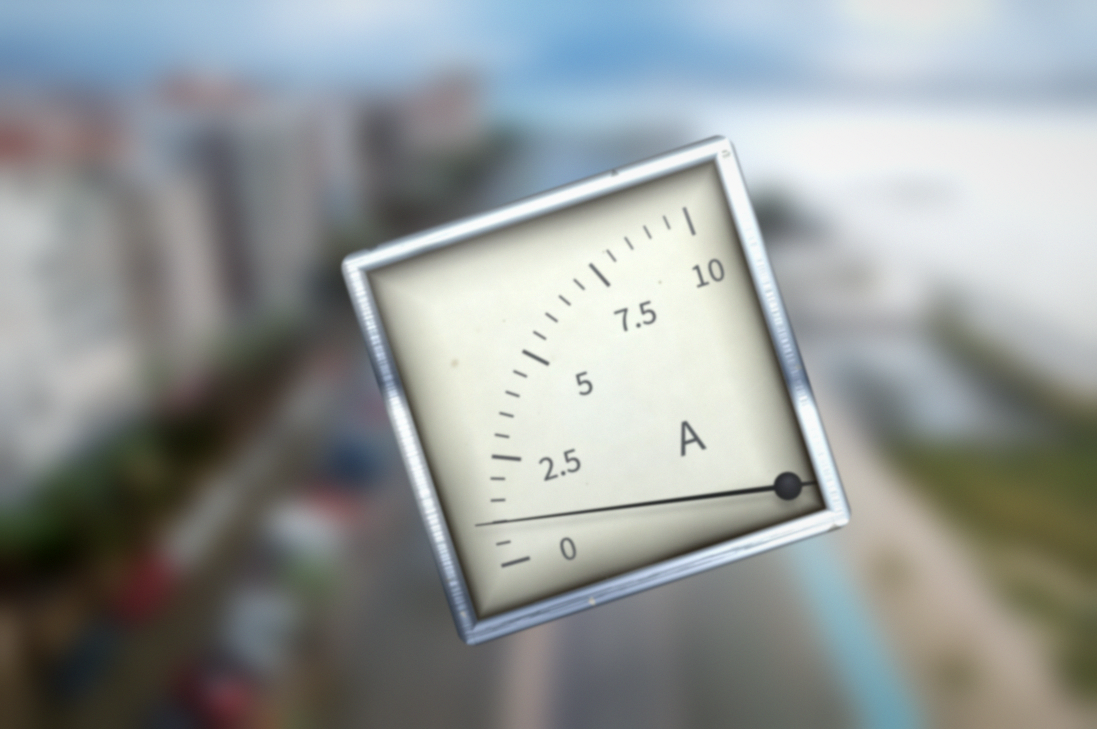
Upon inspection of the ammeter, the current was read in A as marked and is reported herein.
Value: 1 A
